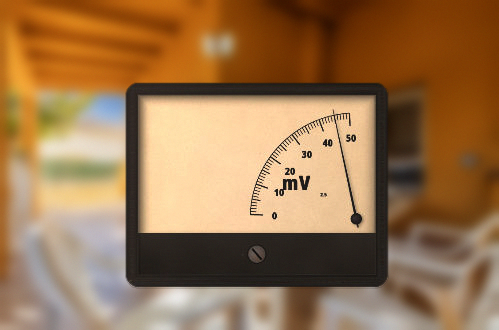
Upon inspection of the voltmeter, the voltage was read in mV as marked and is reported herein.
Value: 45 mV
